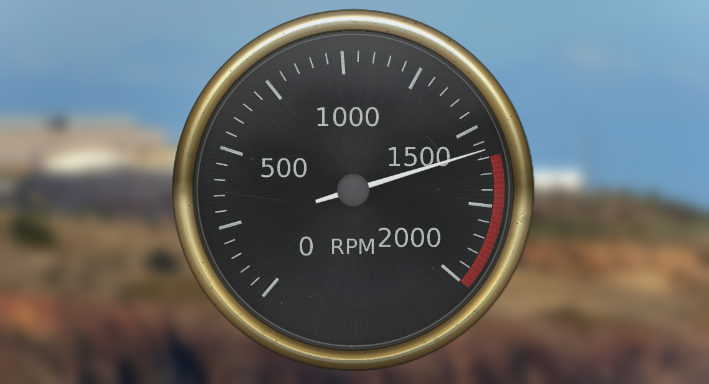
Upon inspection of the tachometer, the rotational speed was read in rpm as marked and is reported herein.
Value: 1575 rpm
